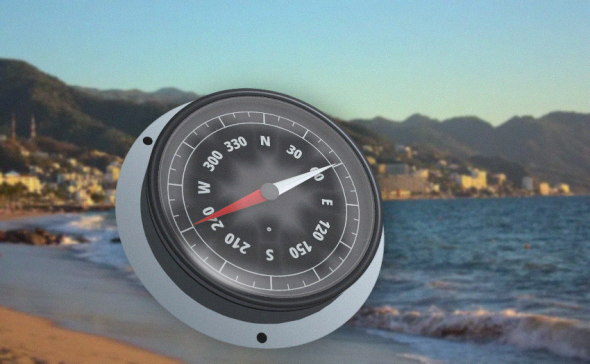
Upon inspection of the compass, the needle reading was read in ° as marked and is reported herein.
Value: 240 °
